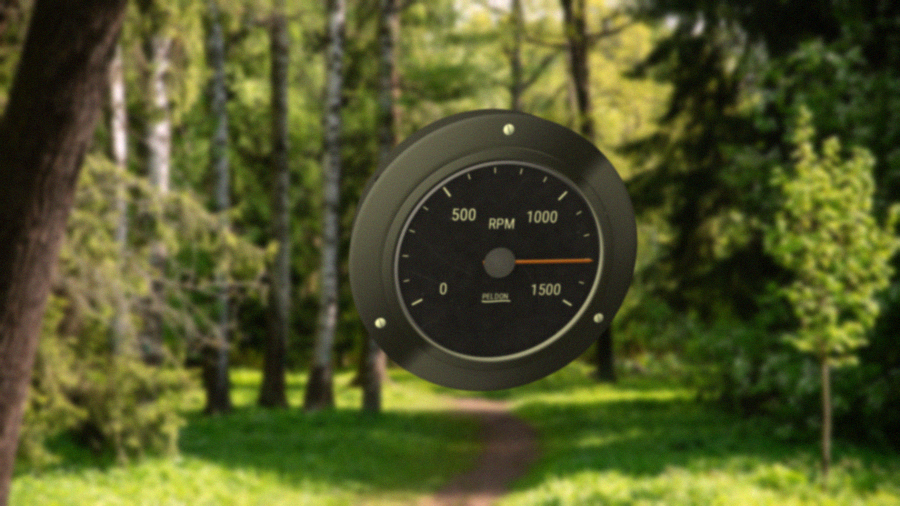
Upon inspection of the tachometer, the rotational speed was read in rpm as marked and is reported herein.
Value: 1300 rpm
